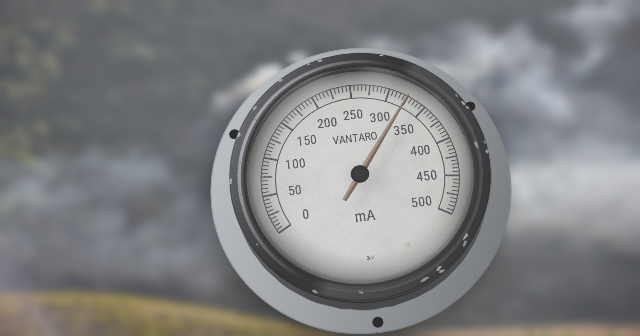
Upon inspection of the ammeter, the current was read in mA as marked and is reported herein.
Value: 325 mA
